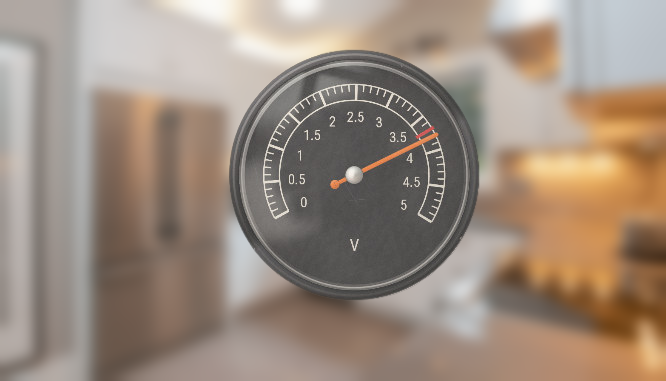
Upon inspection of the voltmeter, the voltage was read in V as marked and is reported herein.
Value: 3.8 V
